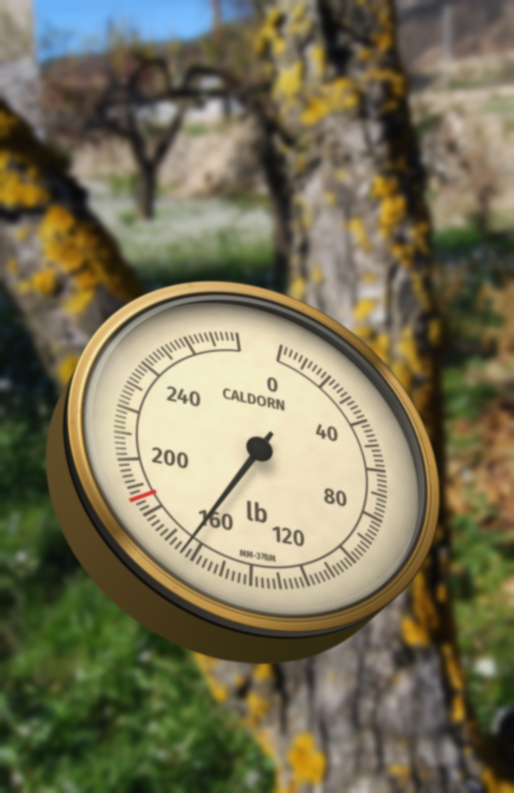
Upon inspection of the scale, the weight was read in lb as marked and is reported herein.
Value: 164 lb
